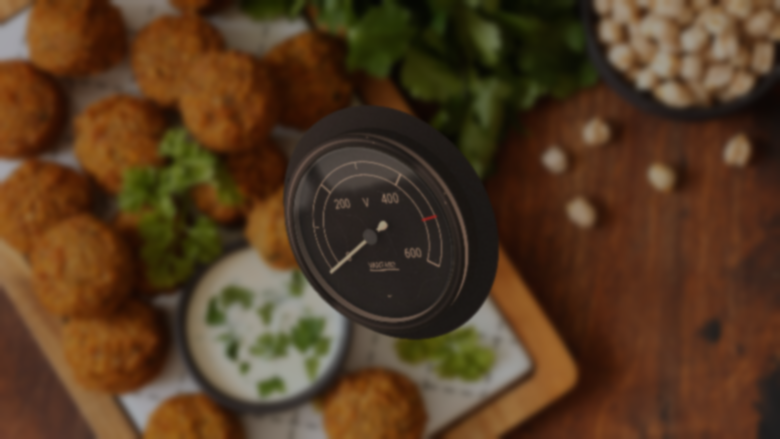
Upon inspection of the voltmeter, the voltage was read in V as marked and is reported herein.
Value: 0 V
